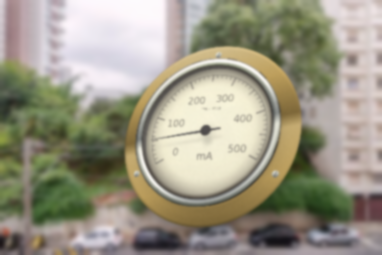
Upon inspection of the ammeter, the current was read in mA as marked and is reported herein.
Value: 50 mA
